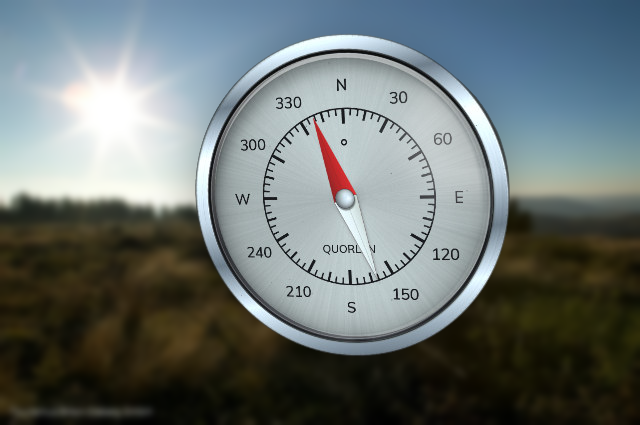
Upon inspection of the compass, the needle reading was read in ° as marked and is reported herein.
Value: 340 °
